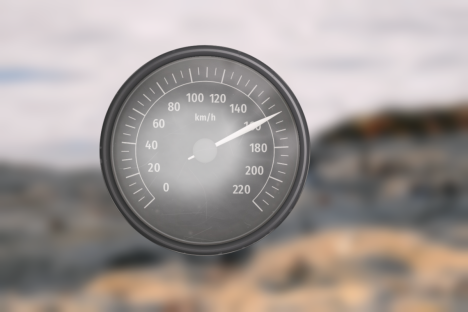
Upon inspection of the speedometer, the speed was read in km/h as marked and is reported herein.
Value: 160 km/h
